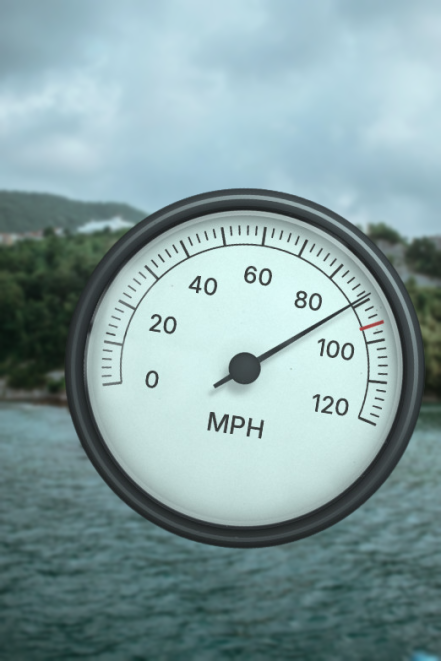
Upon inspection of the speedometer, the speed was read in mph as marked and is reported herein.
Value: 89 mph
